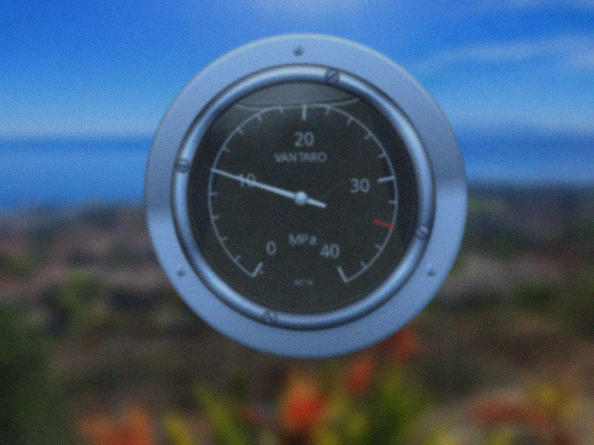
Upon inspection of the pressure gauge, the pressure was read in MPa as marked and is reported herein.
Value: 10 MPa
